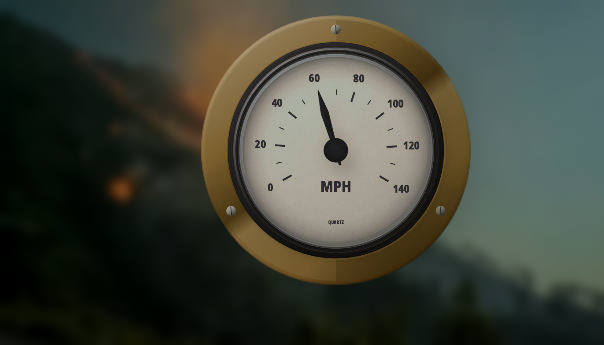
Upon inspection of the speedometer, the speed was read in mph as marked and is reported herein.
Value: 60 mph
